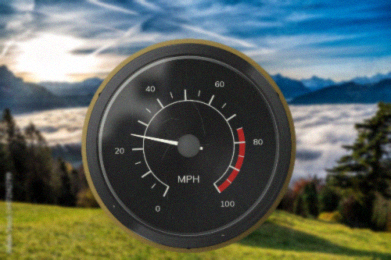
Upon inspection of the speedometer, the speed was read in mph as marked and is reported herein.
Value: 25 mph
